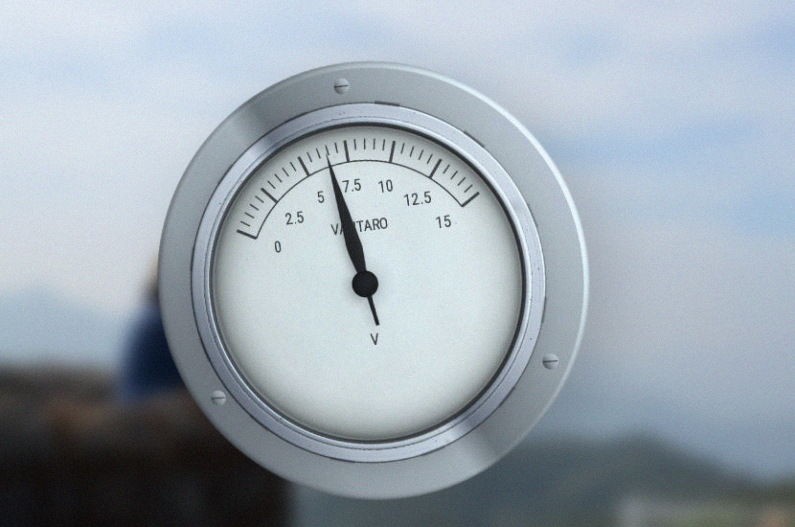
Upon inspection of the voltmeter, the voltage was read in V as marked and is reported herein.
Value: 6.5 V
